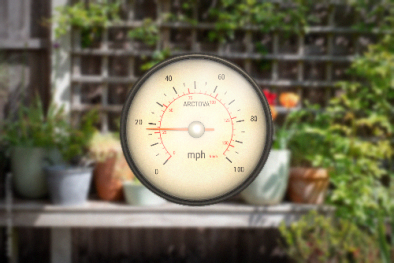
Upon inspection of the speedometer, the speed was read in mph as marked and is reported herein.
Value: 17.5 mph
